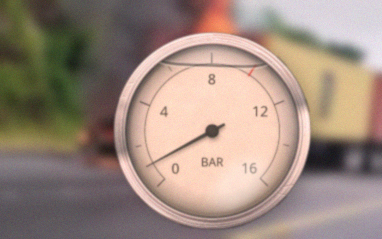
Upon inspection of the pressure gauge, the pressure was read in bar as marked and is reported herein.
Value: 1 bar
